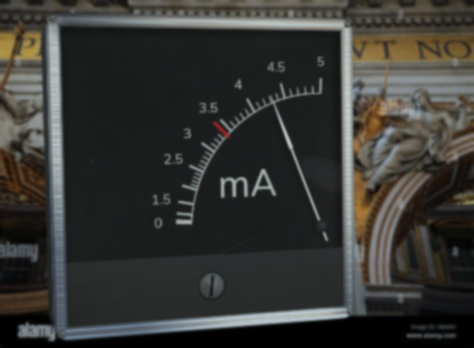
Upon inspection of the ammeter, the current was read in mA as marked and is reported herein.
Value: 4.3 mA
